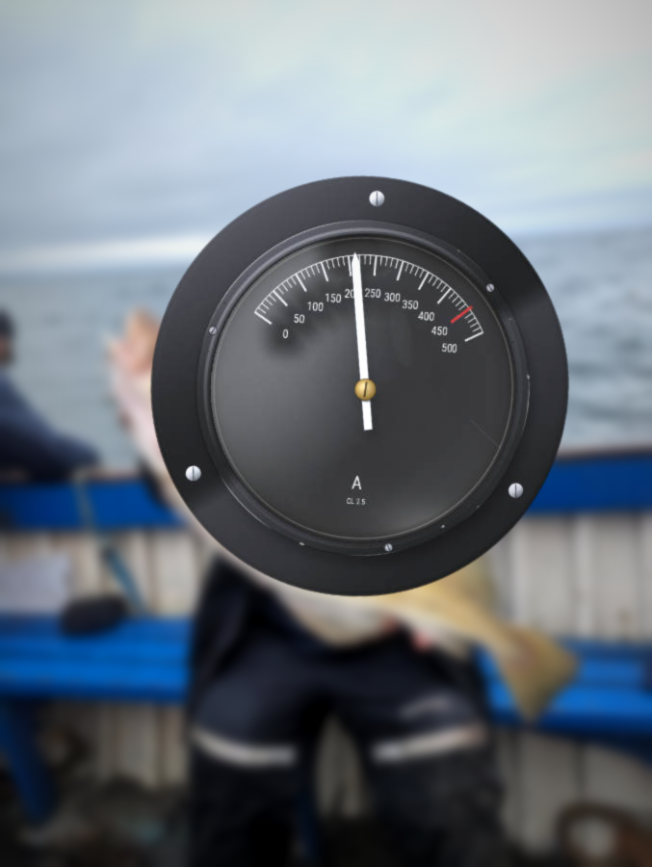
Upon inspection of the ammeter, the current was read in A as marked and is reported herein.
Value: 210 A
